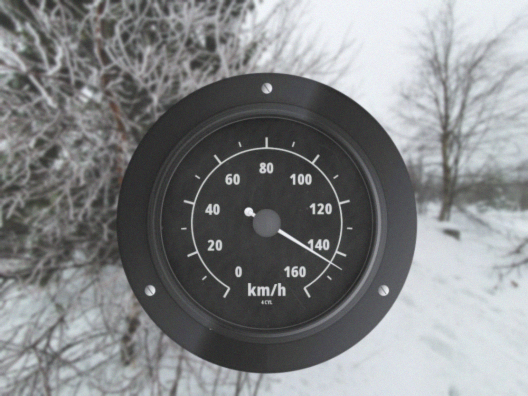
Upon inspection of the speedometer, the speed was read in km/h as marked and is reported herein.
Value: 145 km/h
